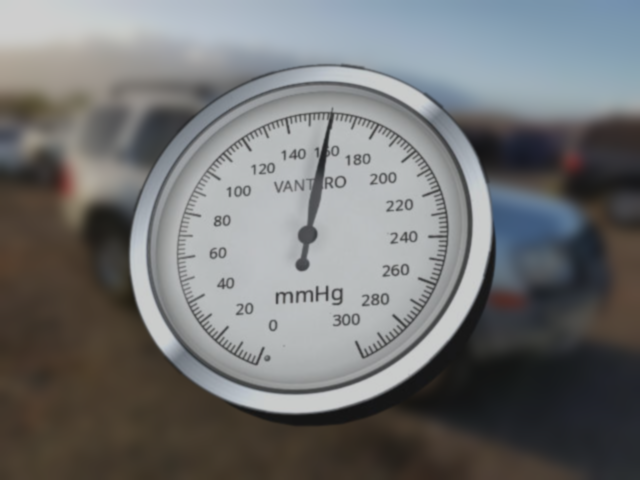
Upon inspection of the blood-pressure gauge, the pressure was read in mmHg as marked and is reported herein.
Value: 160 mmHg
